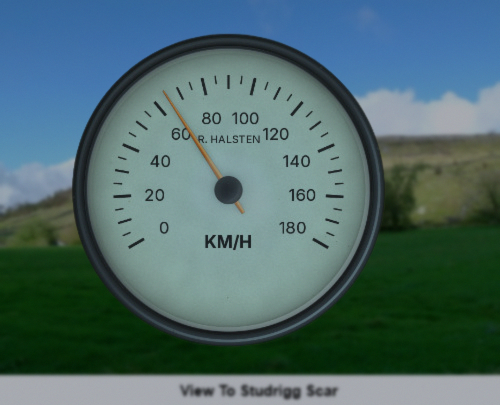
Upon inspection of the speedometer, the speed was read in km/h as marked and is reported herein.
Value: 65 km/h
